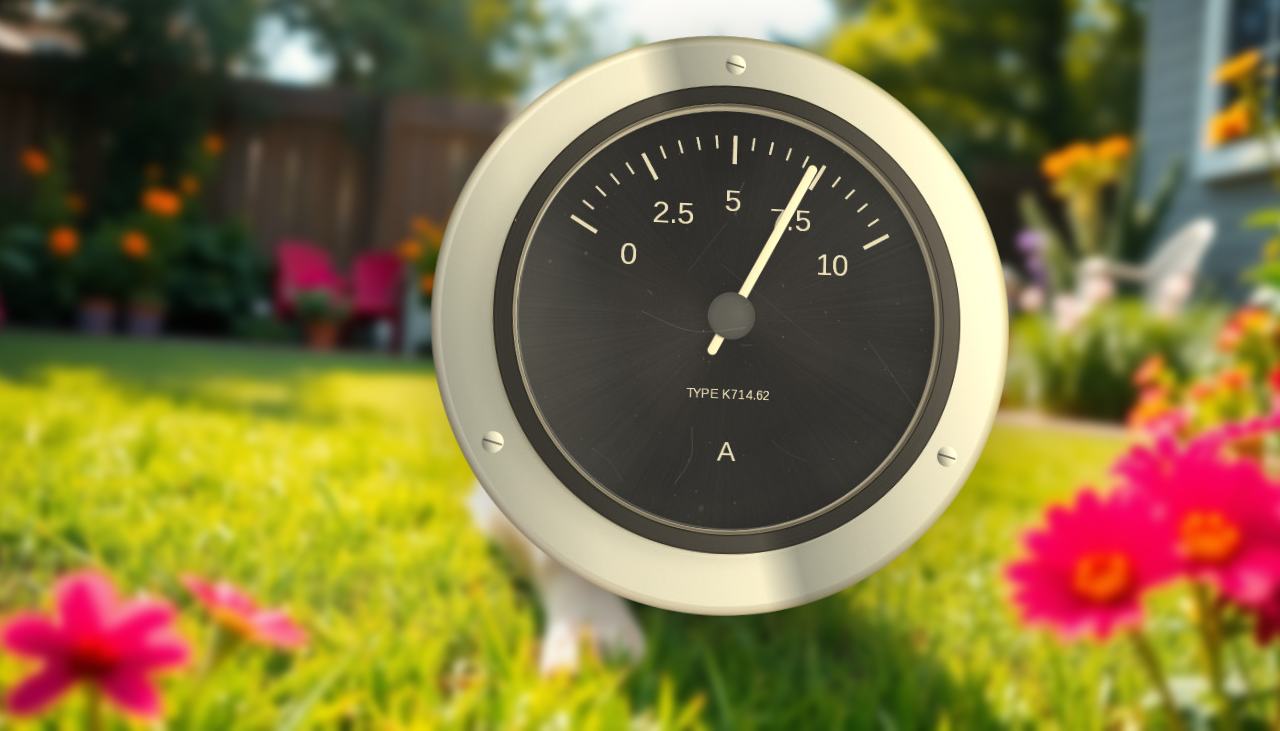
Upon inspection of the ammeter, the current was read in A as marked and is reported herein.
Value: 7.25 A
